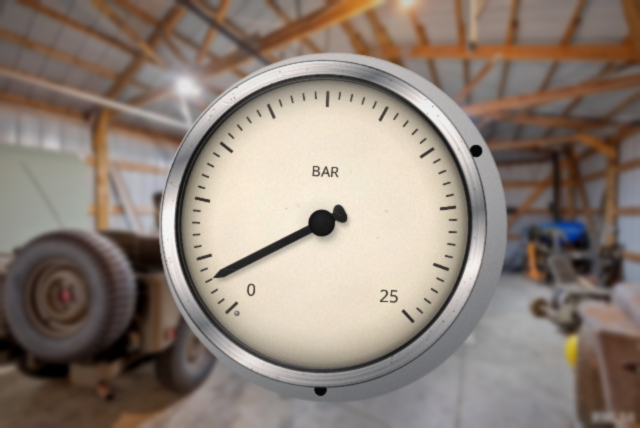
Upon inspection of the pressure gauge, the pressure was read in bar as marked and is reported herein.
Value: 1.5 bar
